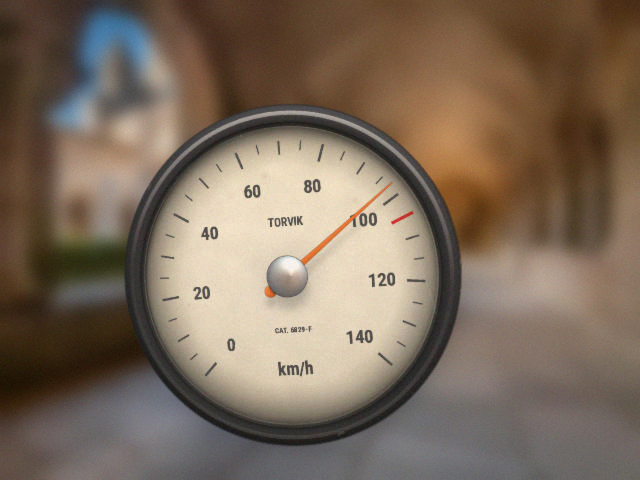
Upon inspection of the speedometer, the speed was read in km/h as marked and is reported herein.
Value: 97.5 km/h
